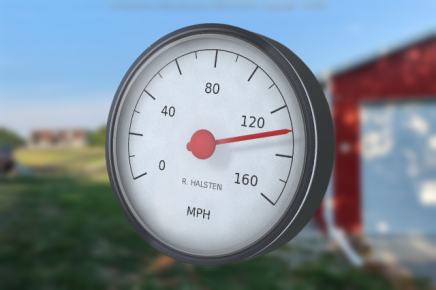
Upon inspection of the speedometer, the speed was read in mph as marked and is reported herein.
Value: 130 mph
